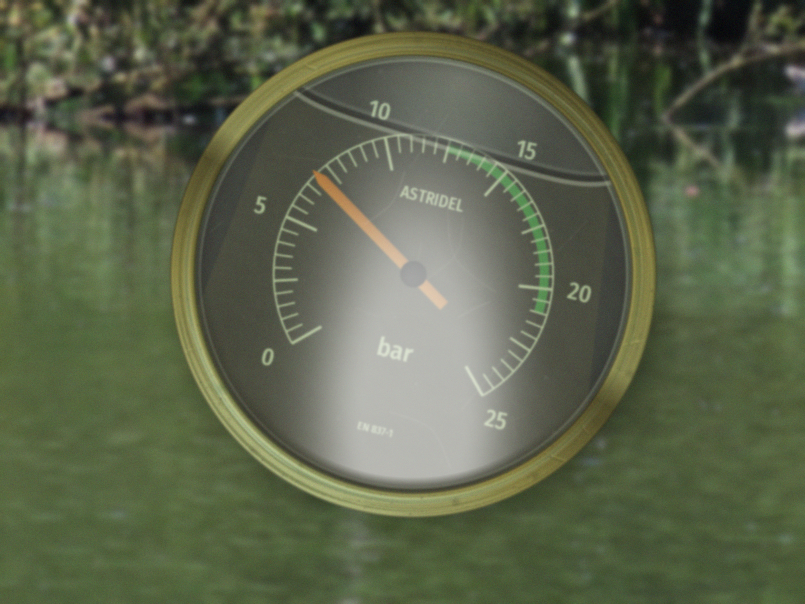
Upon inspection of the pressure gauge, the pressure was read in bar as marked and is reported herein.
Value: 7 bar
